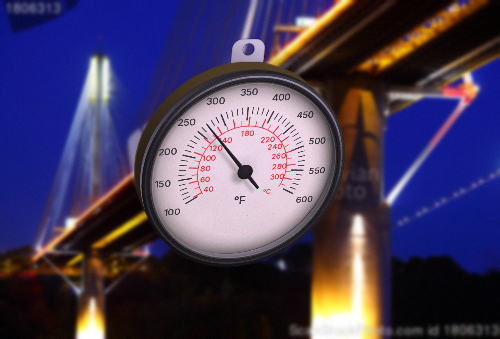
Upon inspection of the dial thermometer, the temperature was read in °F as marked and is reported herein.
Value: 270 °F
